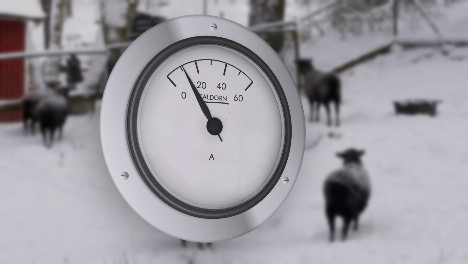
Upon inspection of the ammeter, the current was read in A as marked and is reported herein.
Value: 10 A
